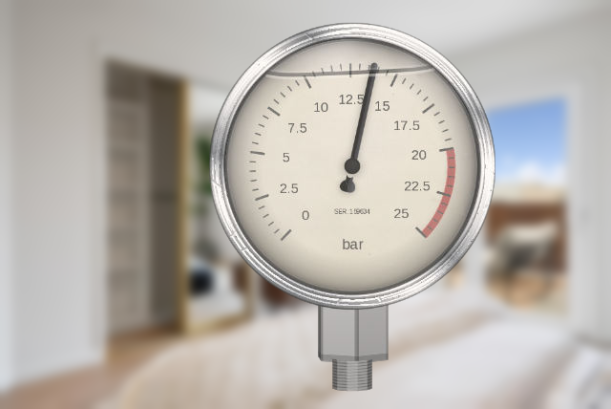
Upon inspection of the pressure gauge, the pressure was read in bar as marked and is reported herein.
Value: 13.75 bar
